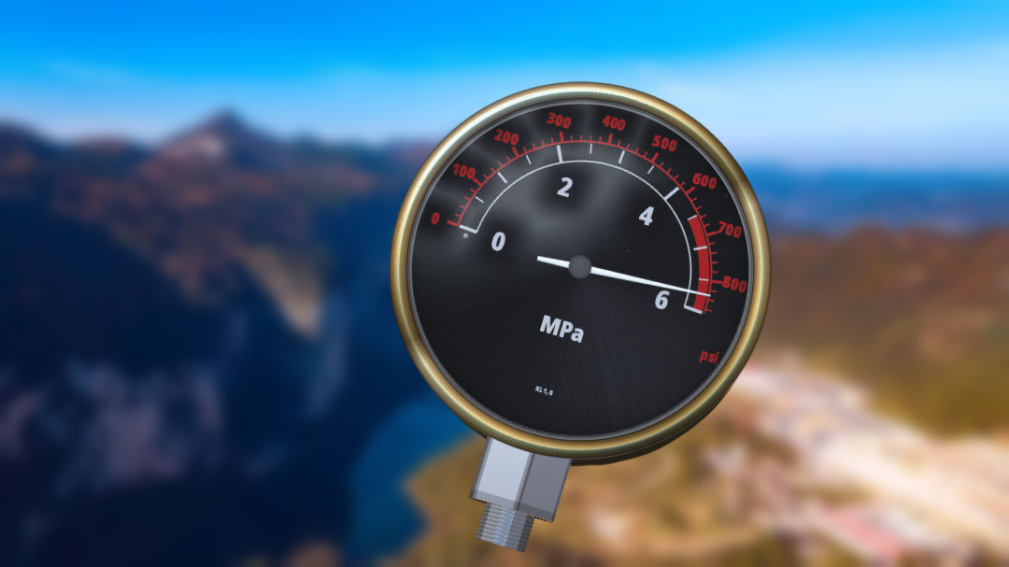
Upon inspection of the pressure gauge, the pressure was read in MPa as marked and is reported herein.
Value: 5.75 MPa
